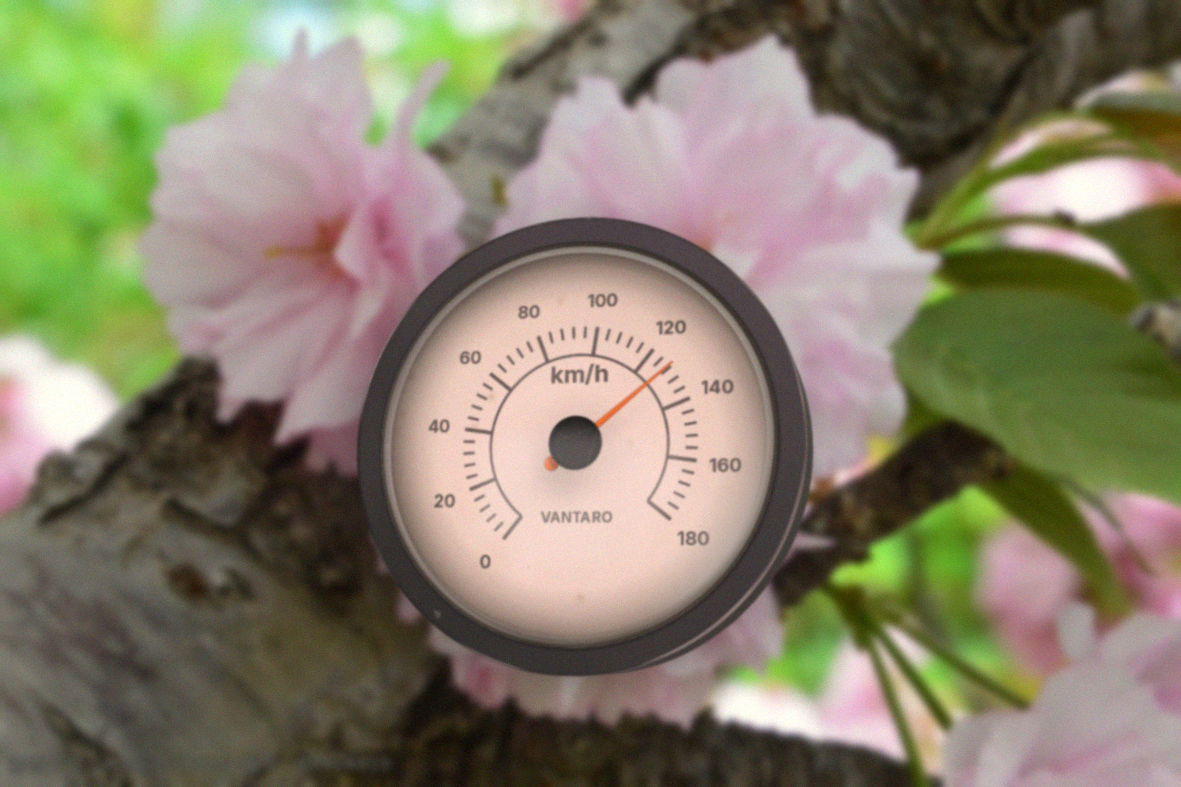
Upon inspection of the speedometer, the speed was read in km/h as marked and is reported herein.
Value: 128 km/h
